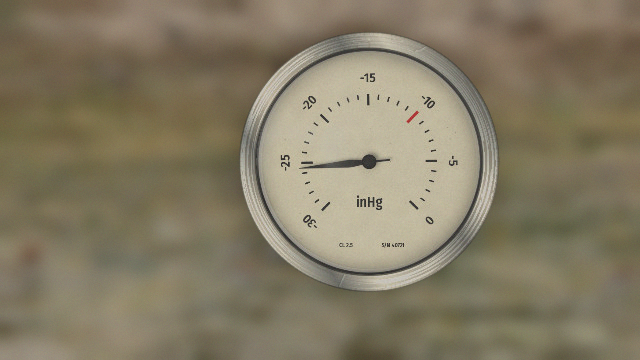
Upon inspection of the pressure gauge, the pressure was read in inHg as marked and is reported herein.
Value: -25.5 inHg
